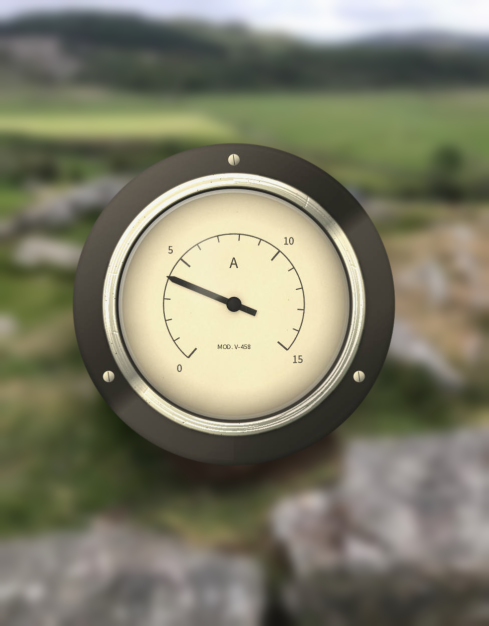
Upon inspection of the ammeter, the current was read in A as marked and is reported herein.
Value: 4 A
